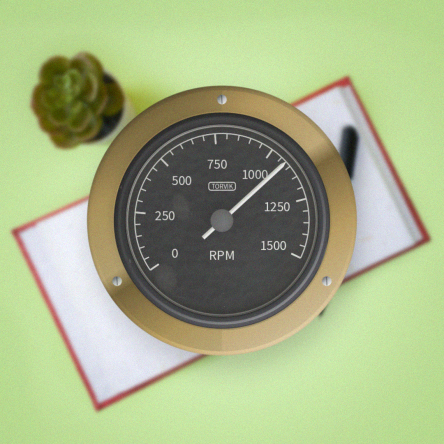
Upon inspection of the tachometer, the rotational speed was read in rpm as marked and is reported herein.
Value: 1075 rpm
